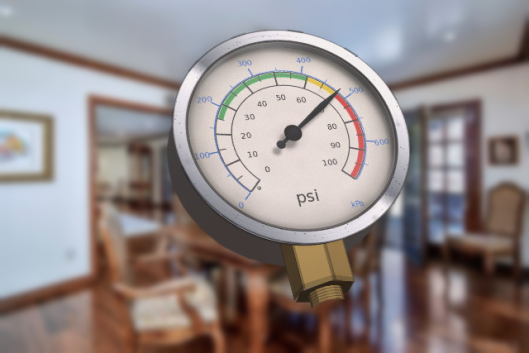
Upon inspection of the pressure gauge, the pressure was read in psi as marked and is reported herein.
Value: 70 psi
